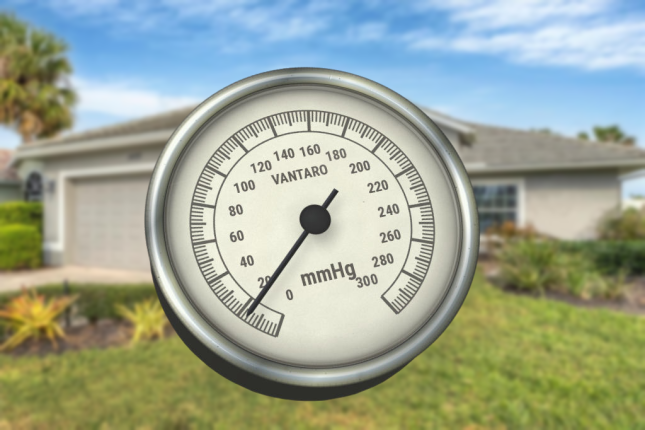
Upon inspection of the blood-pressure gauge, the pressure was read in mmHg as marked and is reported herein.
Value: 16 mmHg
